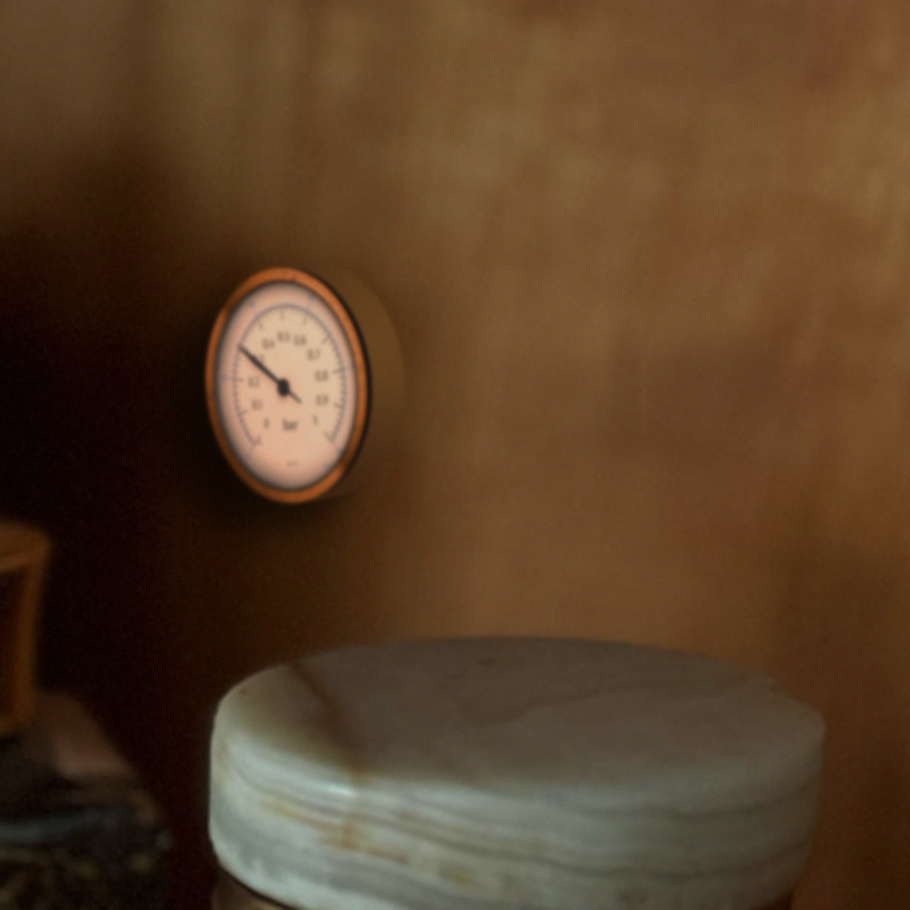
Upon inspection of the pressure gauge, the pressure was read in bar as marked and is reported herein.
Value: 0.3 bar
